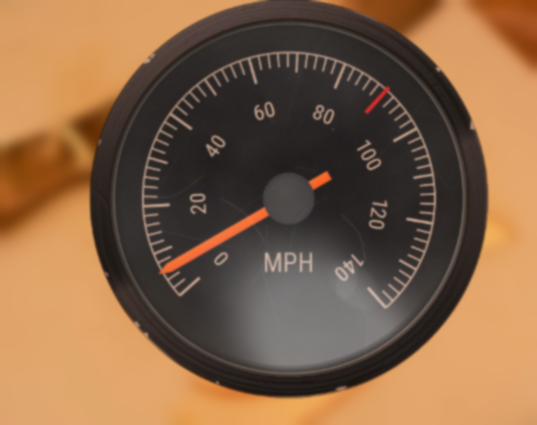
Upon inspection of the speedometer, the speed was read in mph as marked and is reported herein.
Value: 6 mph
